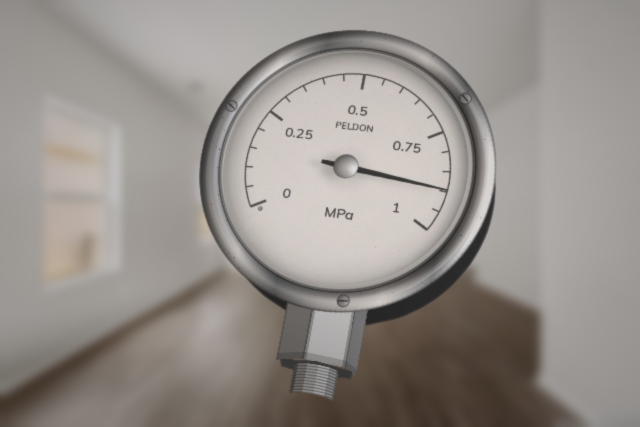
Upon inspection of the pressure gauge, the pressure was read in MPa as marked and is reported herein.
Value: 0.9 MPa
